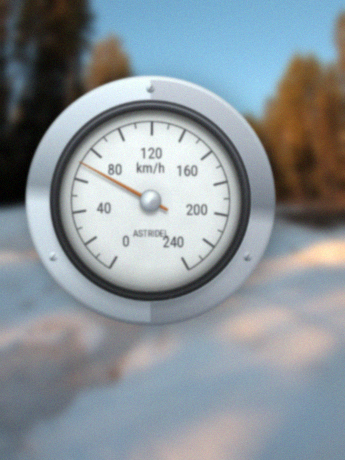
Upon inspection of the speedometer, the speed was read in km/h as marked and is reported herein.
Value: 70 km/h
